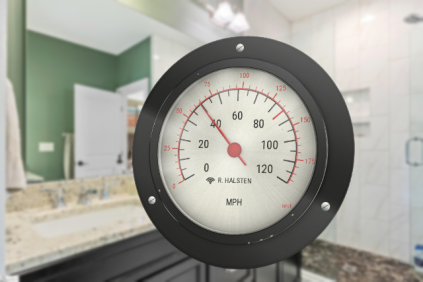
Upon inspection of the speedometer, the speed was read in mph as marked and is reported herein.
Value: 40 mph
